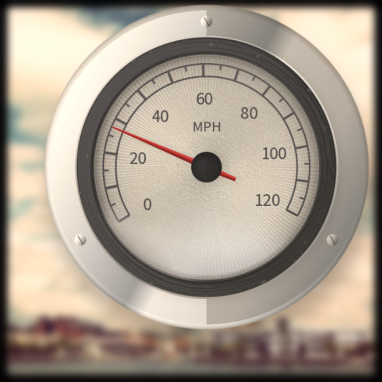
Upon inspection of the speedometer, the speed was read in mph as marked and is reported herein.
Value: 27.5 mph
